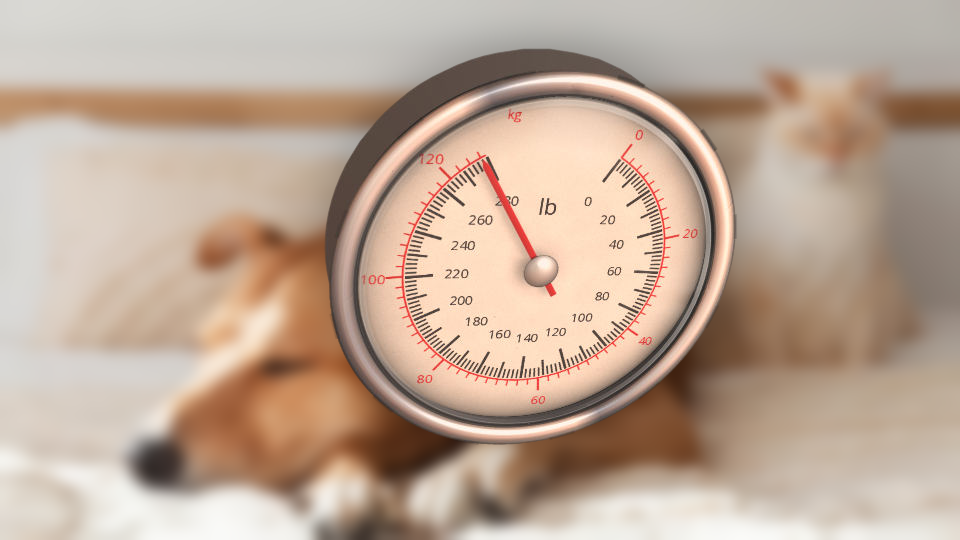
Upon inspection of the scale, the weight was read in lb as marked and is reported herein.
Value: 278 lb
